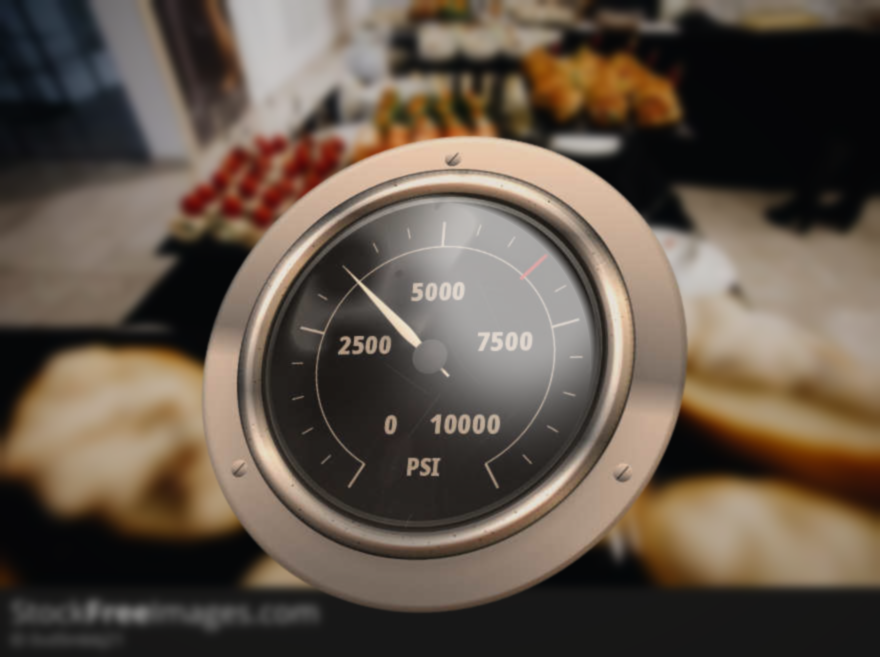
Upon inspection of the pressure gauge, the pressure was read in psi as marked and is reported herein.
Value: 3500 psi
